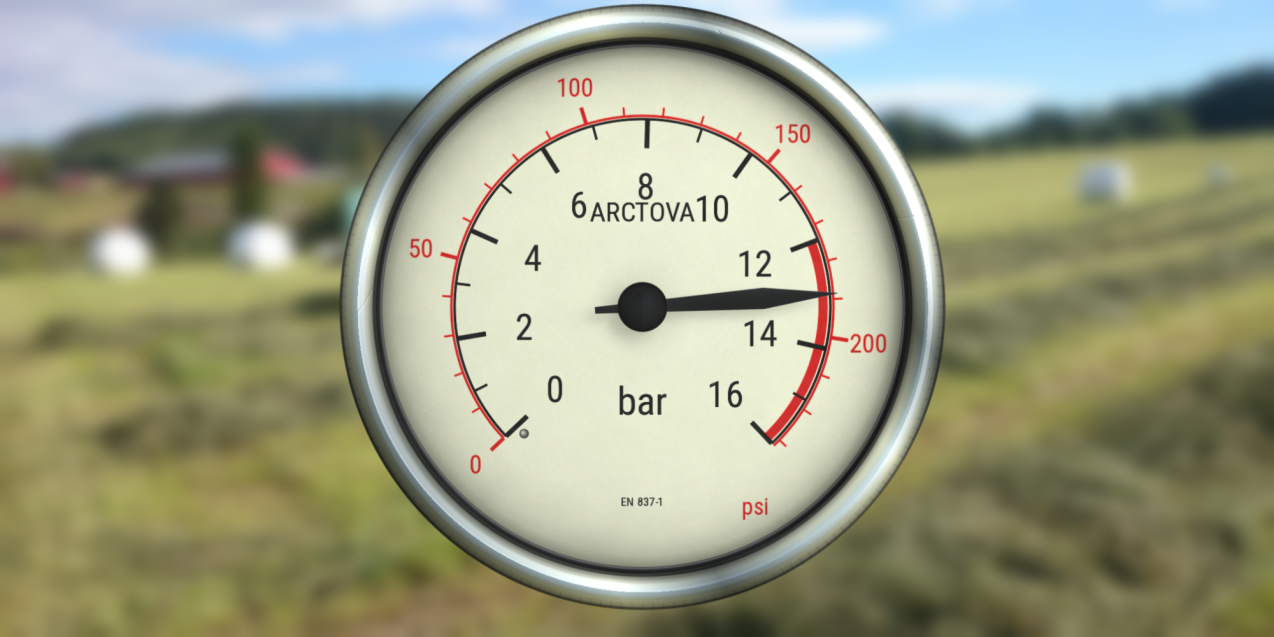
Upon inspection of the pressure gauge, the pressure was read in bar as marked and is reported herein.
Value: 13 bar
